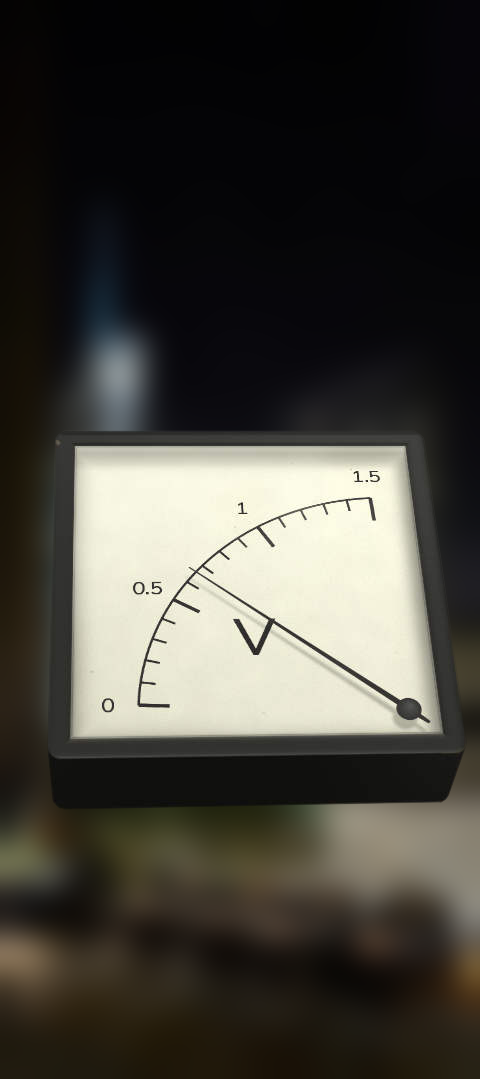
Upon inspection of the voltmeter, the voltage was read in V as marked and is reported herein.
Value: 0.65 V
